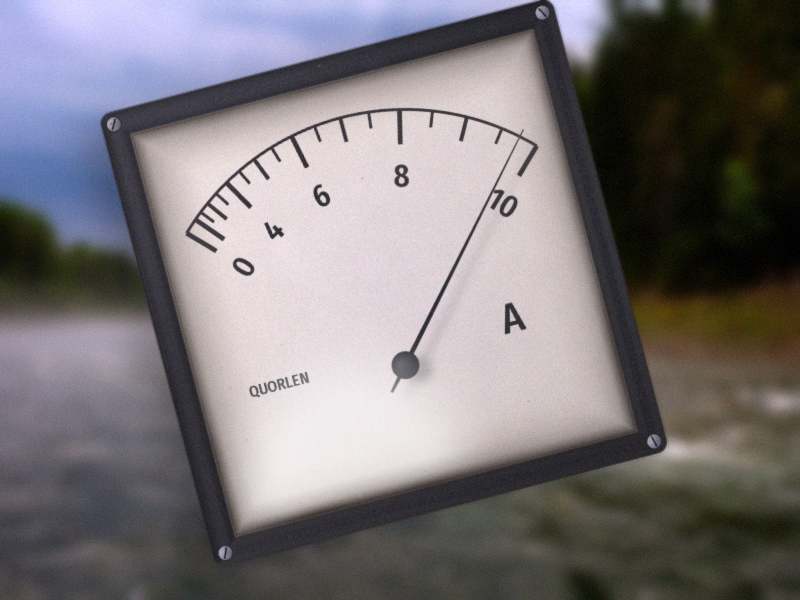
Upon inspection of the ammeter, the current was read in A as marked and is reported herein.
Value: 9.75 A
